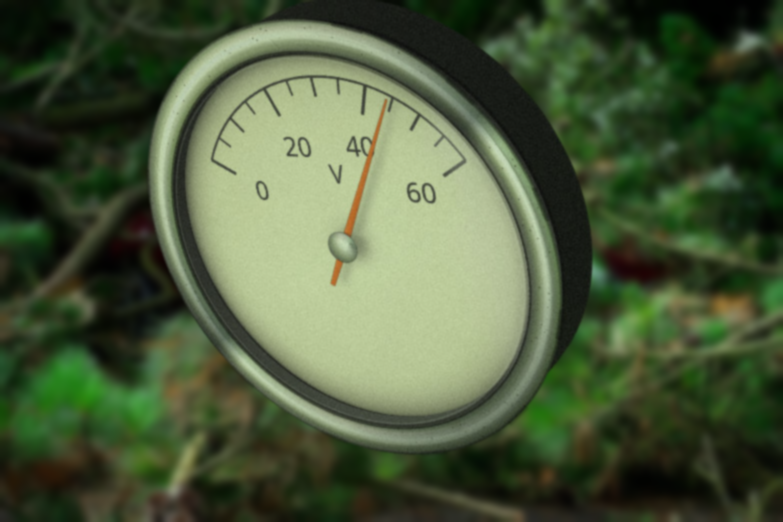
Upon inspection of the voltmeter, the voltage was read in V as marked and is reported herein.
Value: 45 V
